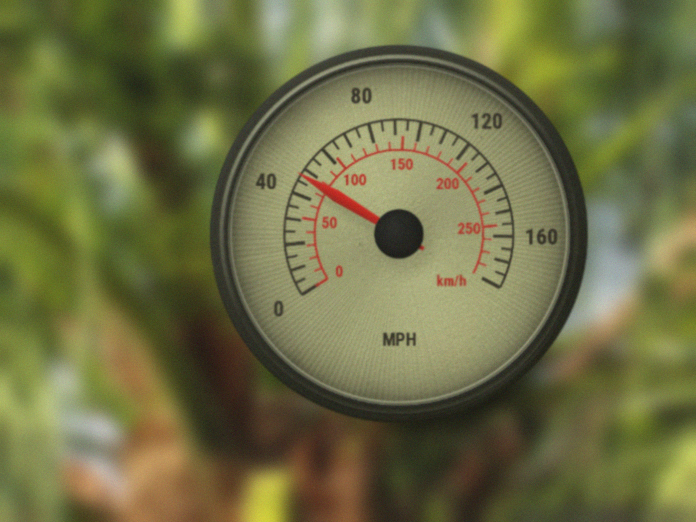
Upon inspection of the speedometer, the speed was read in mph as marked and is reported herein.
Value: 47.5 mph
